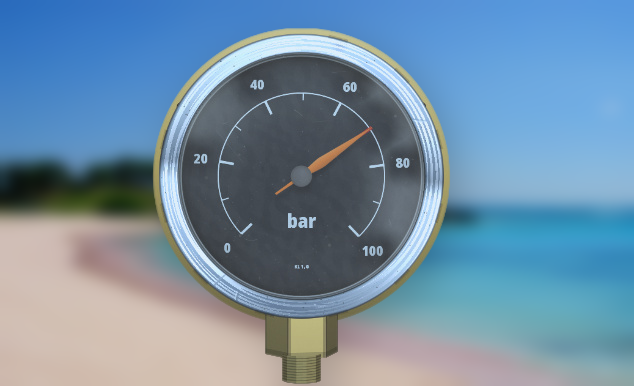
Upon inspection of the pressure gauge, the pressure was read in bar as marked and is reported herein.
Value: 70 bar
